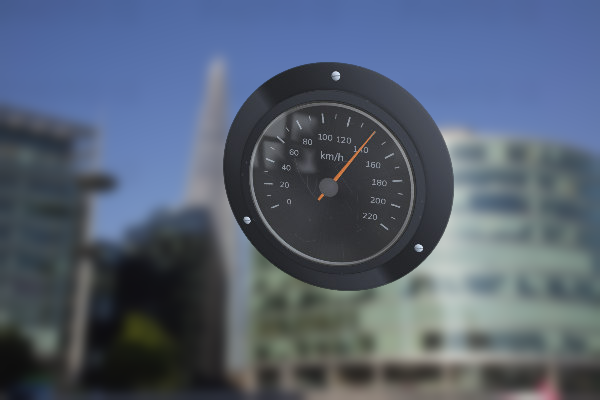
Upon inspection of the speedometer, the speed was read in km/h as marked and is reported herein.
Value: 140 km/h
